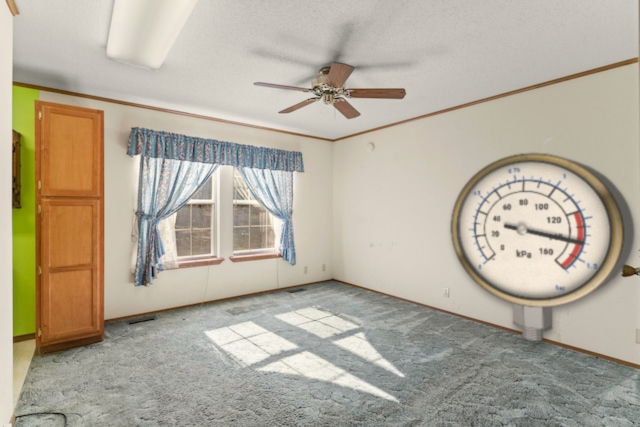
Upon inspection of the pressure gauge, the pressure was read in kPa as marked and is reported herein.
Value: 140 kPa
